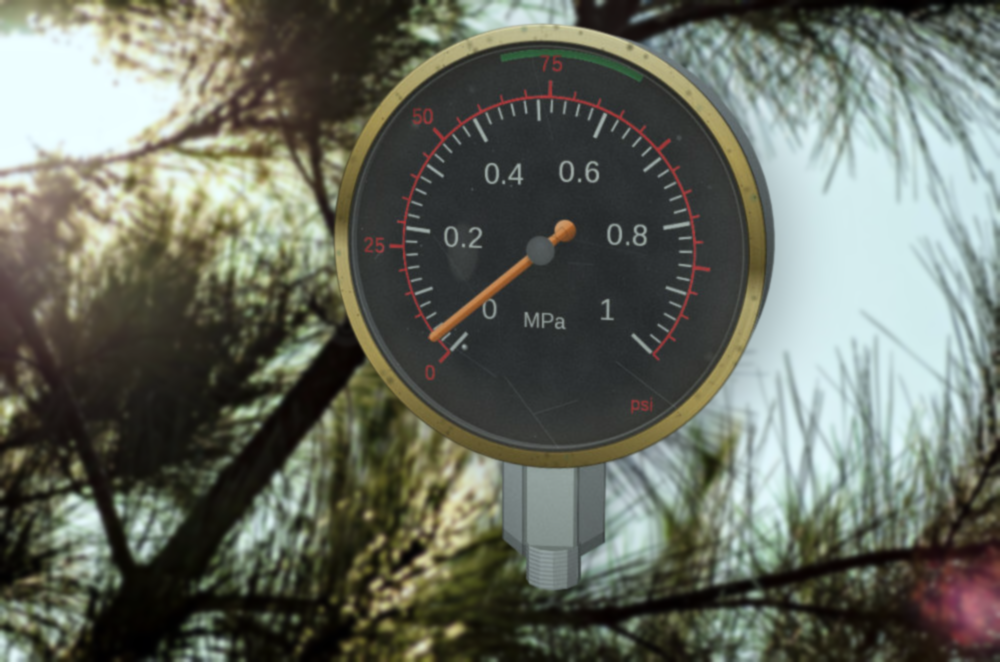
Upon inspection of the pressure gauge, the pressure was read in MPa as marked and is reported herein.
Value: 0.03 MPa
